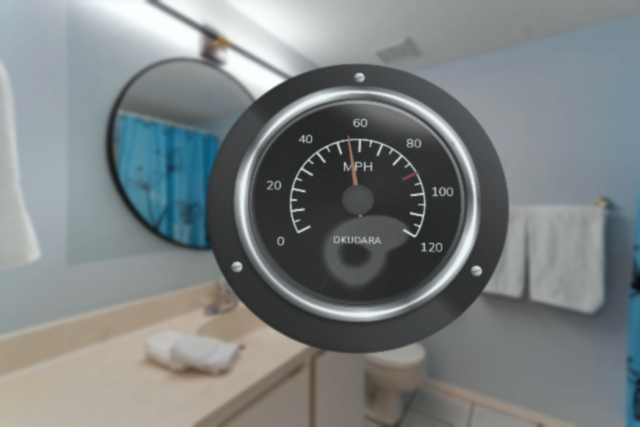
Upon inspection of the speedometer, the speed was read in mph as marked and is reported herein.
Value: 55 mph
